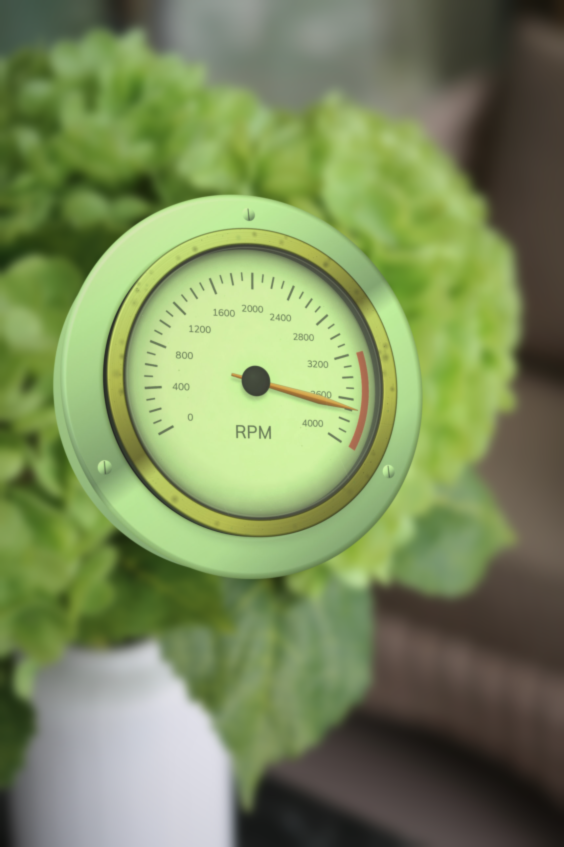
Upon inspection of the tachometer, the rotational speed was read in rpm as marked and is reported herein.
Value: 3700 rpm
